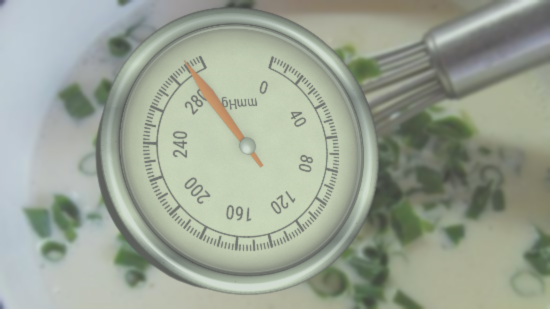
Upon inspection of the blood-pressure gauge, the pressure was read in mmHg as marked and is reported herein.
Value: 290 mmHg
